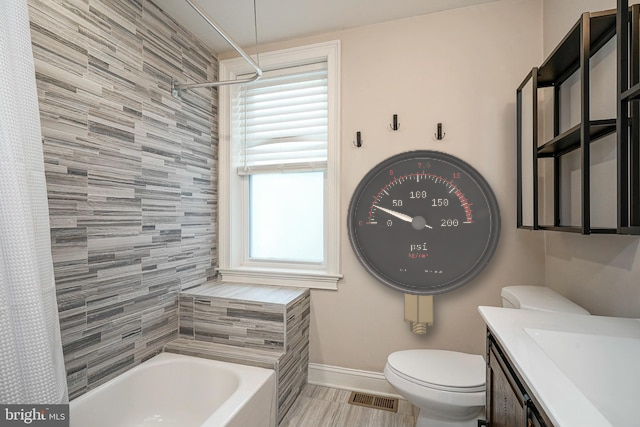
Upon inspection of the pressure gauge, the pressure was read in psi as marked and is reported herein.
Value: 25 psi
